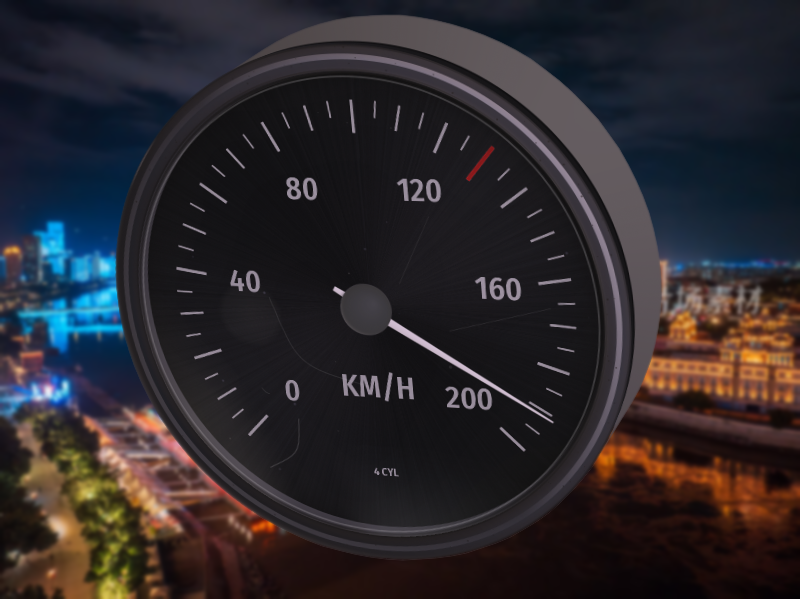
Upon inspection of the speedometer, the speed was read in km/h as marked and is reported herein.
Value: 190 km/h
